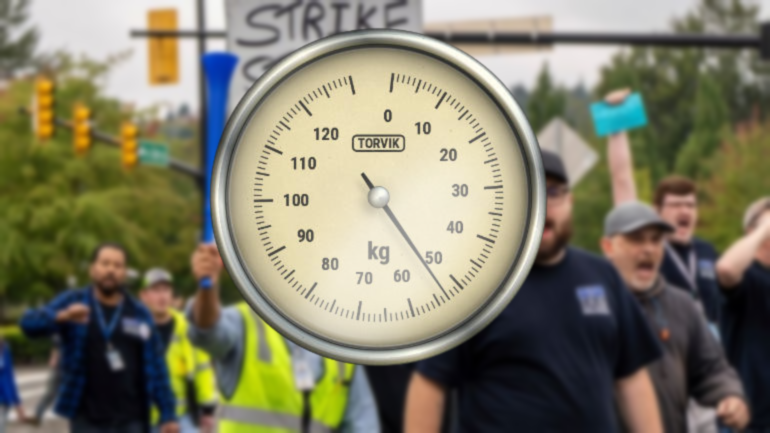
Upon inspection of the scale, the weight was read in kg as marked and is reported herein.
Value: 53 kg
